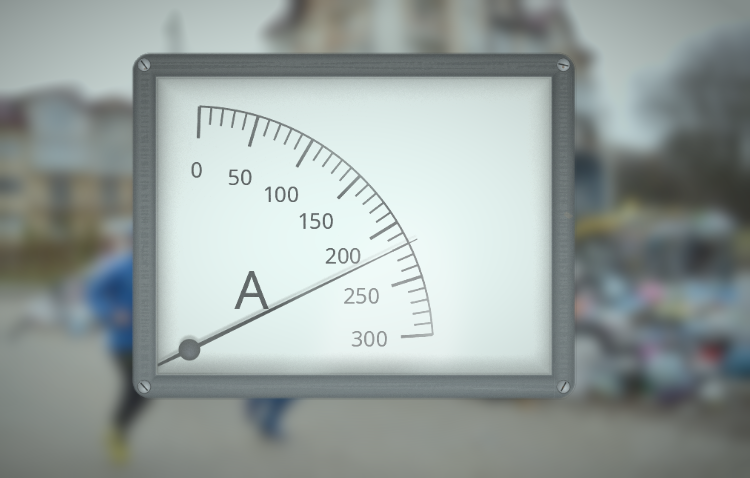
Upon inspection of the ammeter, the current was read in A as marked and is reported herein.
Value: 220 A
